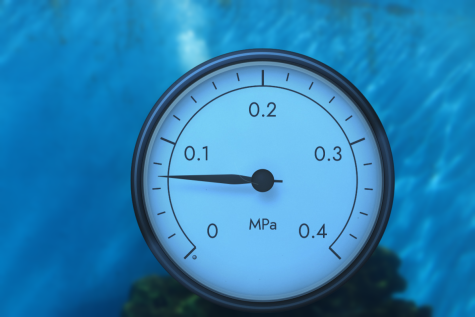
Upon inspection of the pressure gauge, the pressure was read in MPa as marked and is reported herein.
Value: 0.07 MPa
